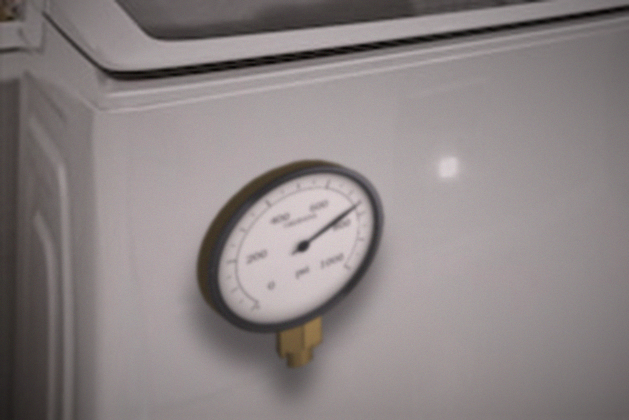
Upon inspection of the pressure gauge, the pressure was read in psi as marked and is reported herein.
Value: 750 psi
